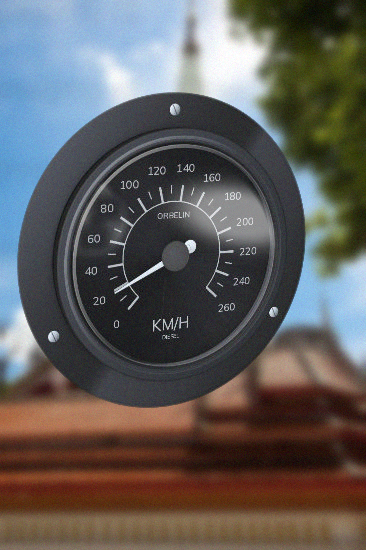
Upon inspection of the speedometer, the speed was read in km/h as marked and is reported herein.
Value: 20 km/h
